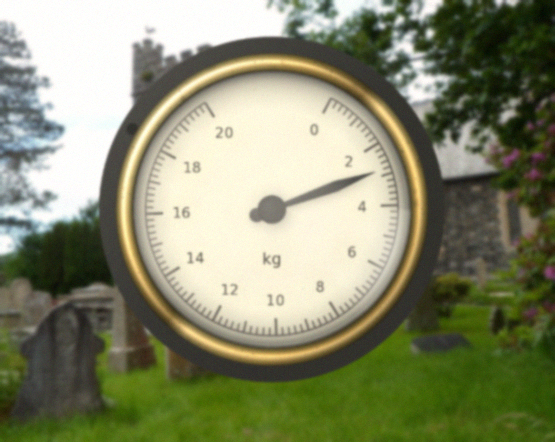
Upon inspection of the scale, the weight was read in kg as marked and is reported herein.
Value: 2.8 kg
